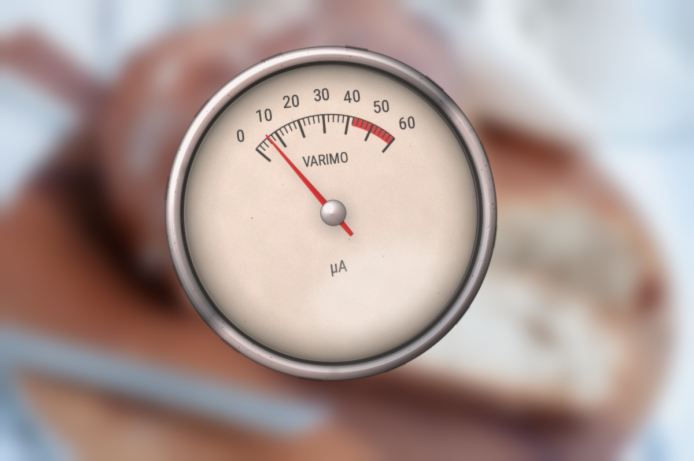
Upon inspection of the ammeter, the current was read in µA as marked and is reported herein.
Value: 6 µA
